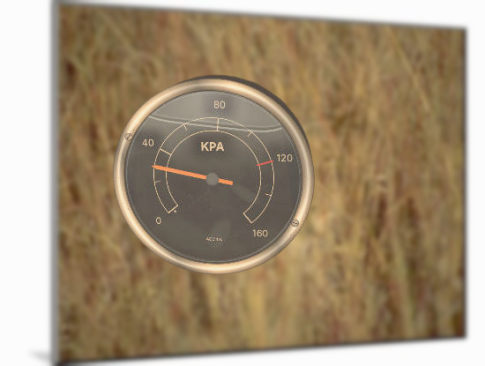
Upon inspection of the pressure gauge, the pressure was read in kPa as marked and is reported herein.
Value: 30 kPa
